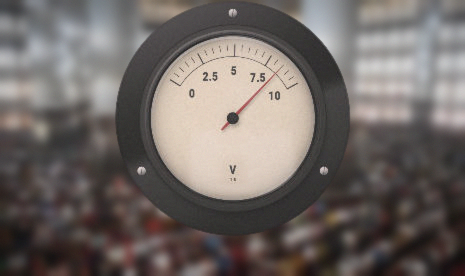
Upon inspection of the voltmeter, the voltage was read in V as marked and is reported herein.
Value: 8.5 V
